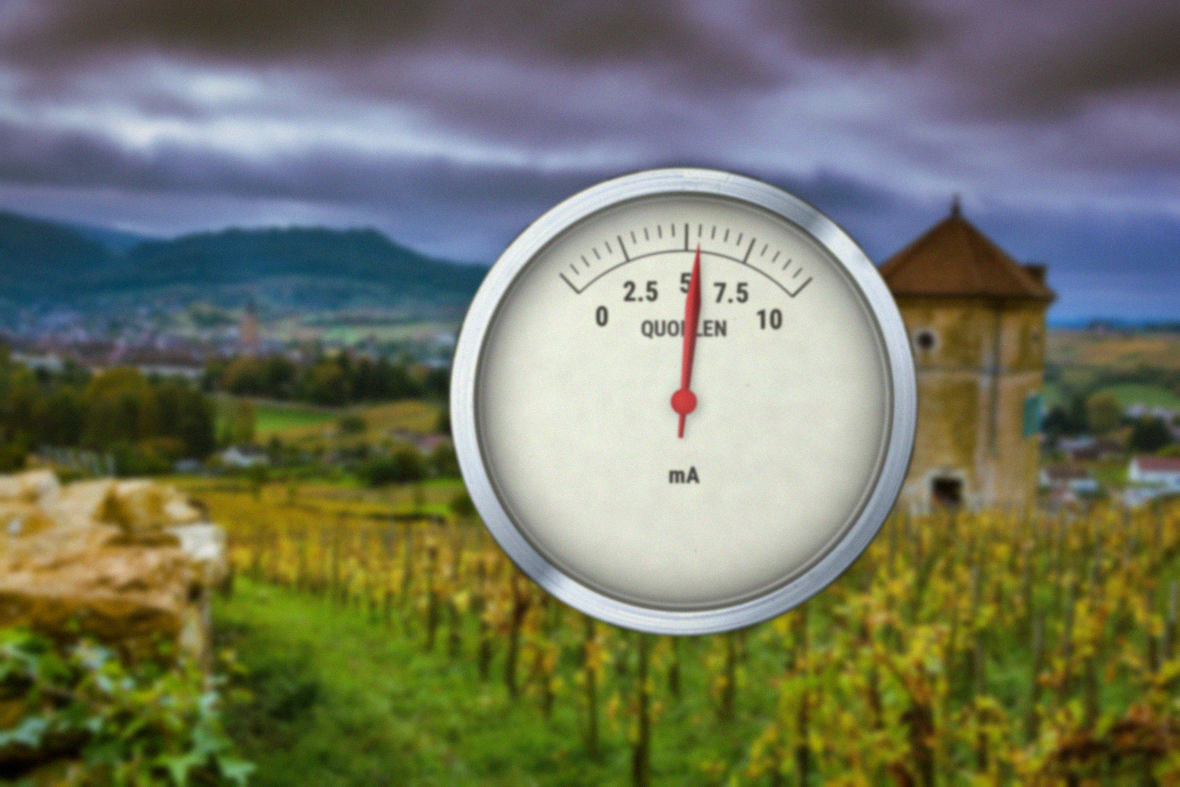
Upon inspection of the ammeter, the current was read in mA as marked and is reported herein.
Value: 5.5 mA
